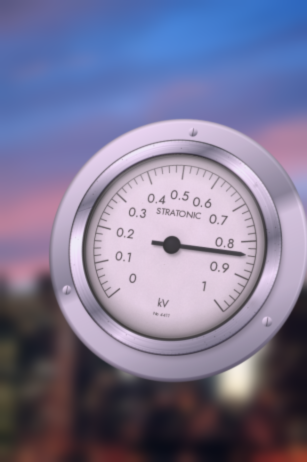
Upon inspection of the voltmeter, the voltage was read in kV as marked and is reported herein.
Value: 0.84 kV
